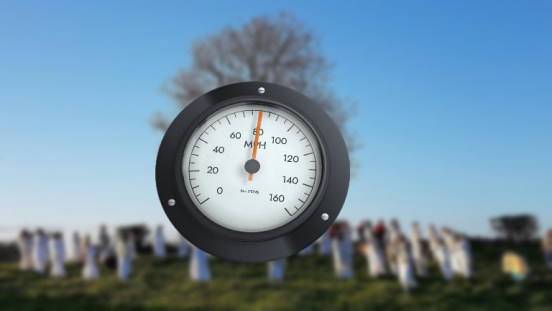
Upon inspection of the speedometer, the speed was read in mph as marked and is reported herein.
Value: 80 mph
